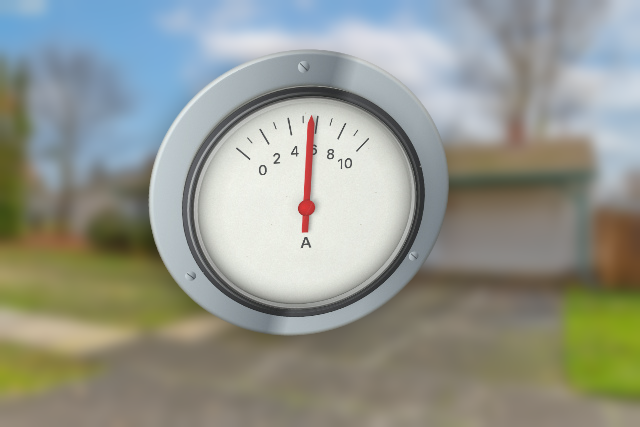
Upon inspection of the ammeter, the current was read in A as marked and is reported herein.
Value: 5.5 A
